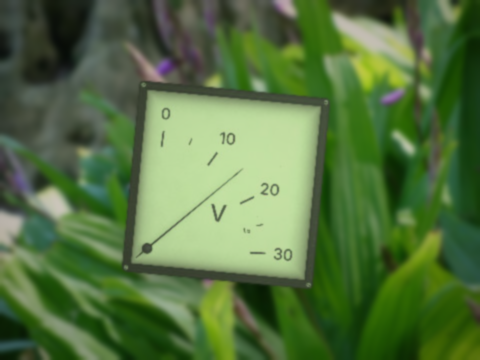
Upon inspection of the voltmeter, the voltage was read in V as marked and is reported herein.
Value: 15 V
